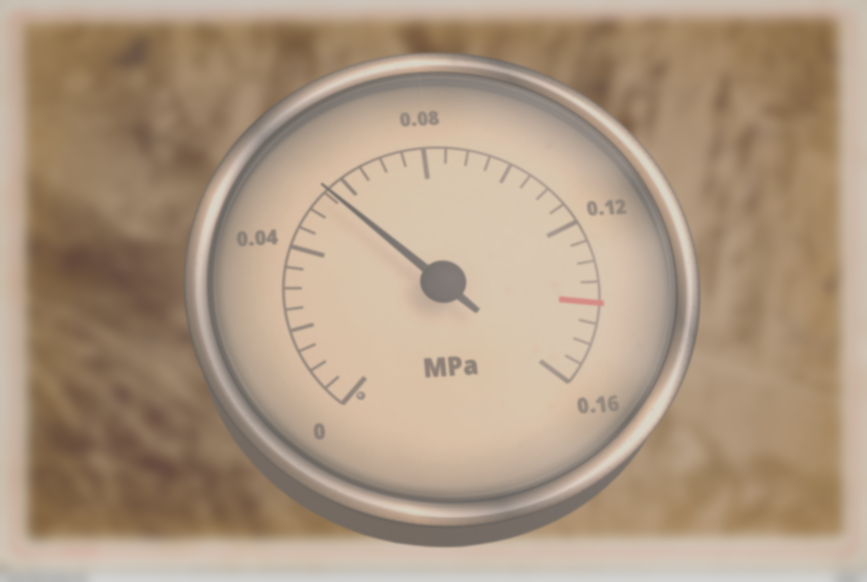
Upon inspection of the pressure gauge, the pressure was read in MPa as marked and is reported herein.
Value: 0.055 MPa
